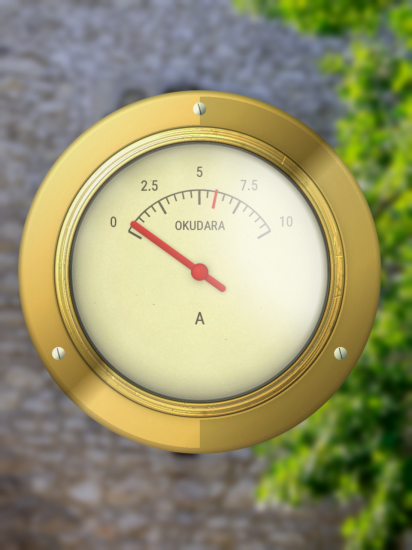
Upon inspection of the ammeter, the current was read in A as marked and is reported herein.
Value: 0.5 A
